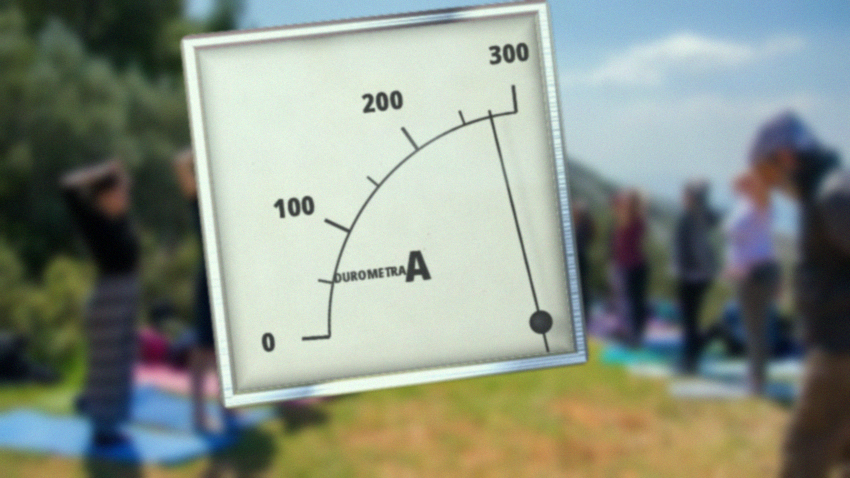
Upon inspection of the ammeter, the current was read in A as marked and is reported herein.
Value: 275 A
